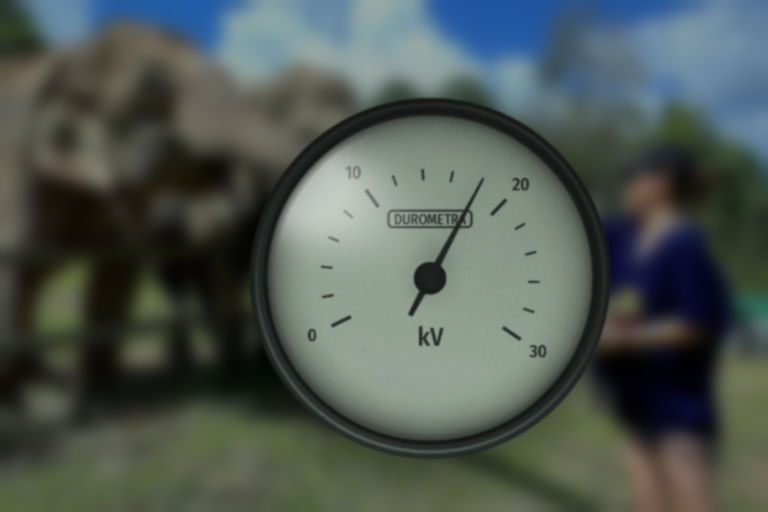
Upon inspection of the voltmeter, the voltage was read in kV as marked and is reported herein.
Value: 18 kV
